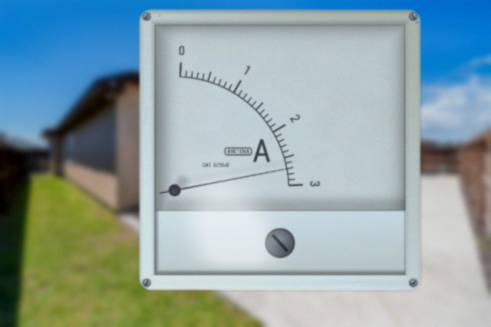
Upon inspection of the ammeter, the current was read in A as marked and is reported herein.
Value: 2.7 A
